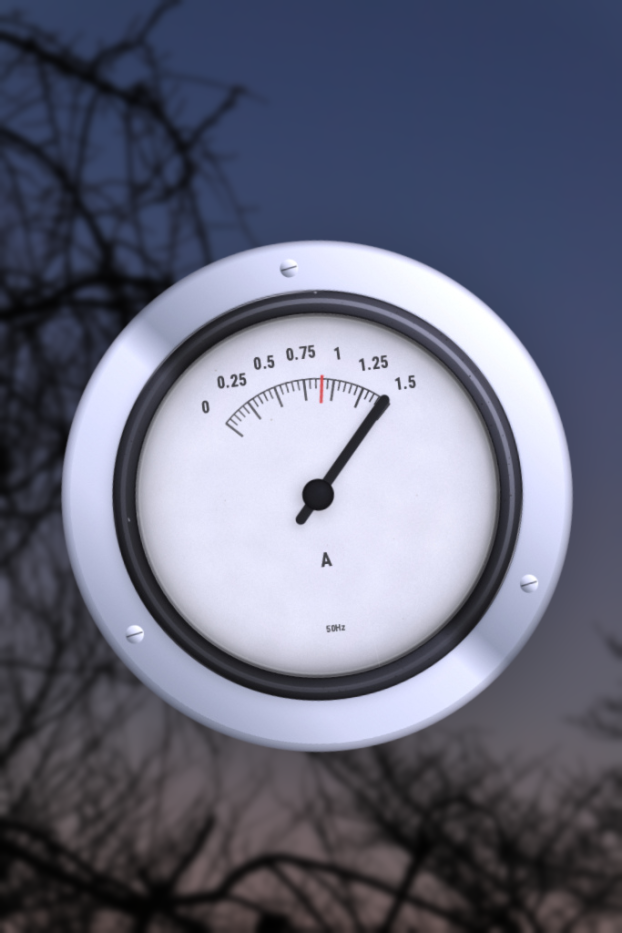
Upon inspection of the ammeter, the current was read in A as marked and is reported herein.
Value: 1.45 A
